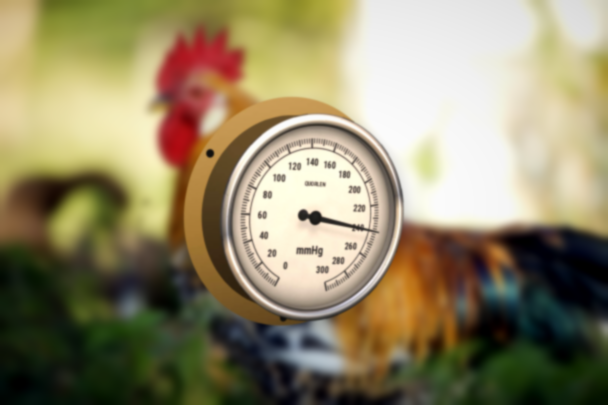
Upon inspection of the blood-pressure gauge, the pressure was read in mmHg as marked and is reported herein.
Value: 240 mmHg
